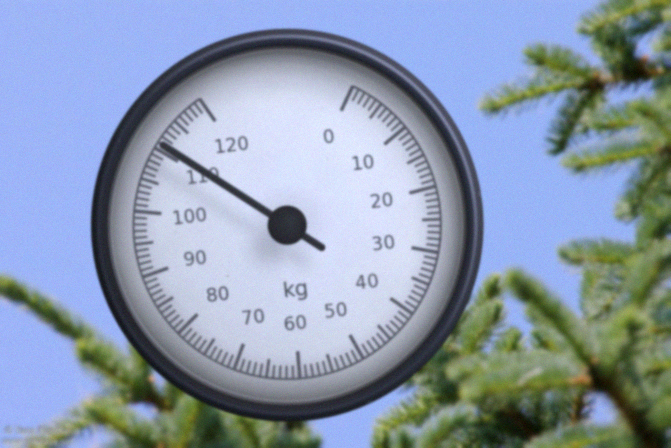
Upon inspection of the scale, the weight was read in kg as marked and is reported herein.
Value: 111 kg
